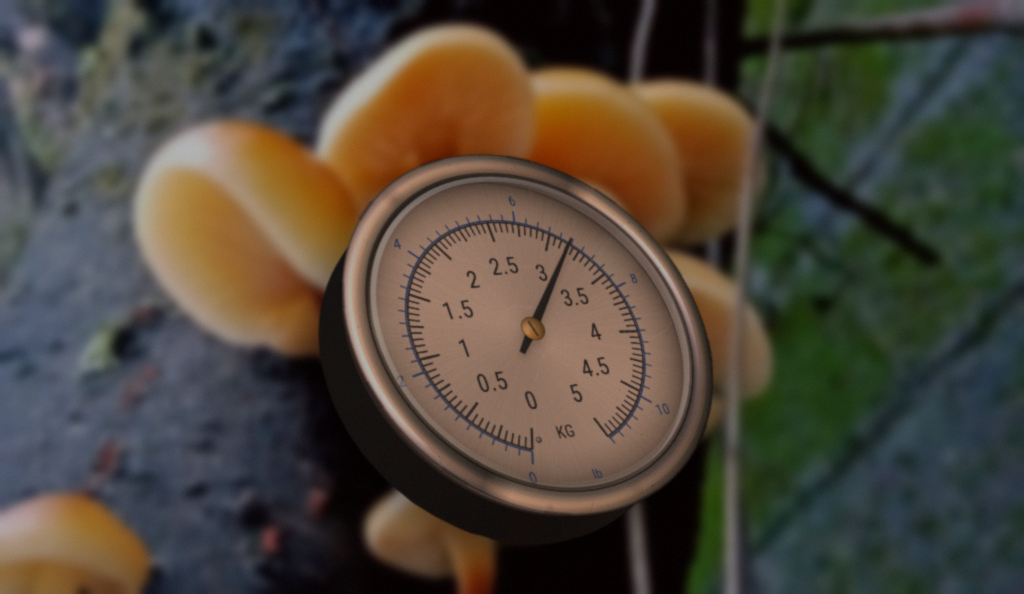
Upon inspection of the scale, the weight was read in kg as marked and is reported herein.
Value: 3.15 kg
